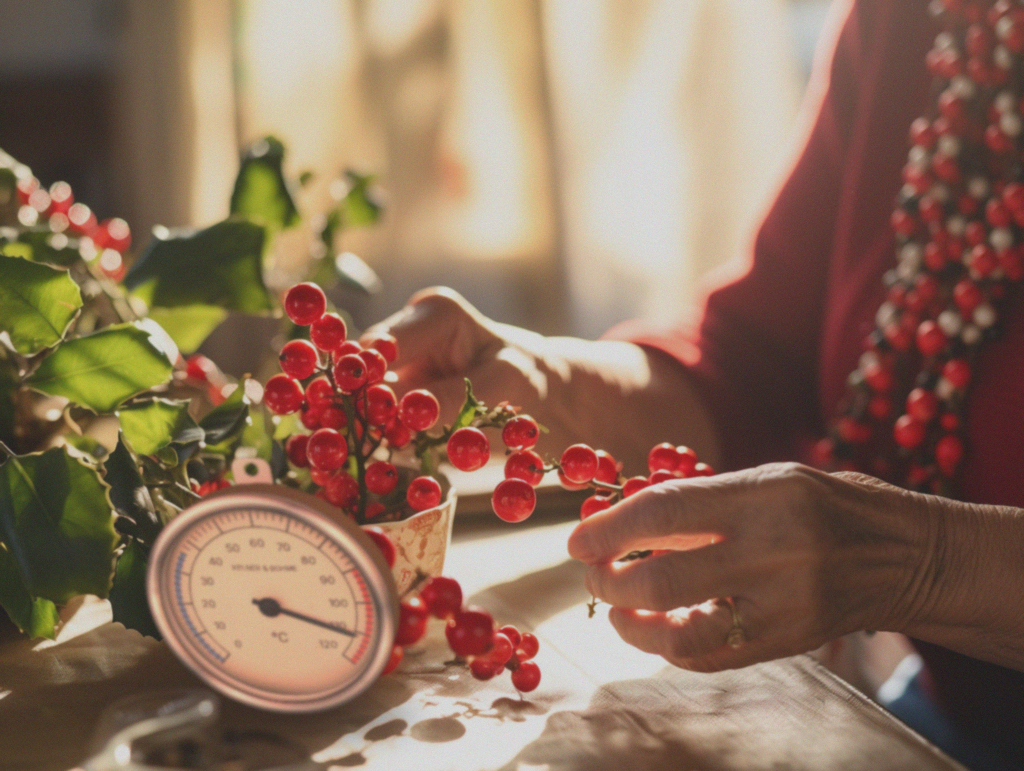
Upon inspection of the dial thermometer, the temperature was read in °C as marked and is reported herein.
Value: 110 °C
